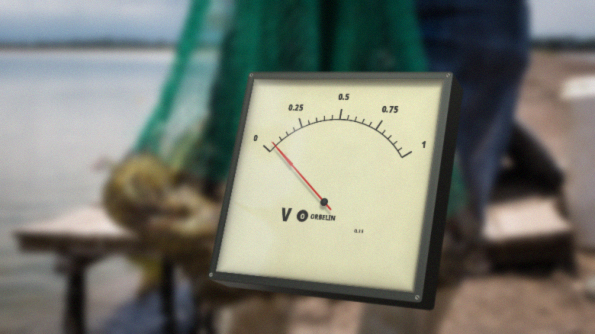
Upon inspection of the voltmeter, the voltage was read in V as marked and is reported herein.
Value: 0.05 V
